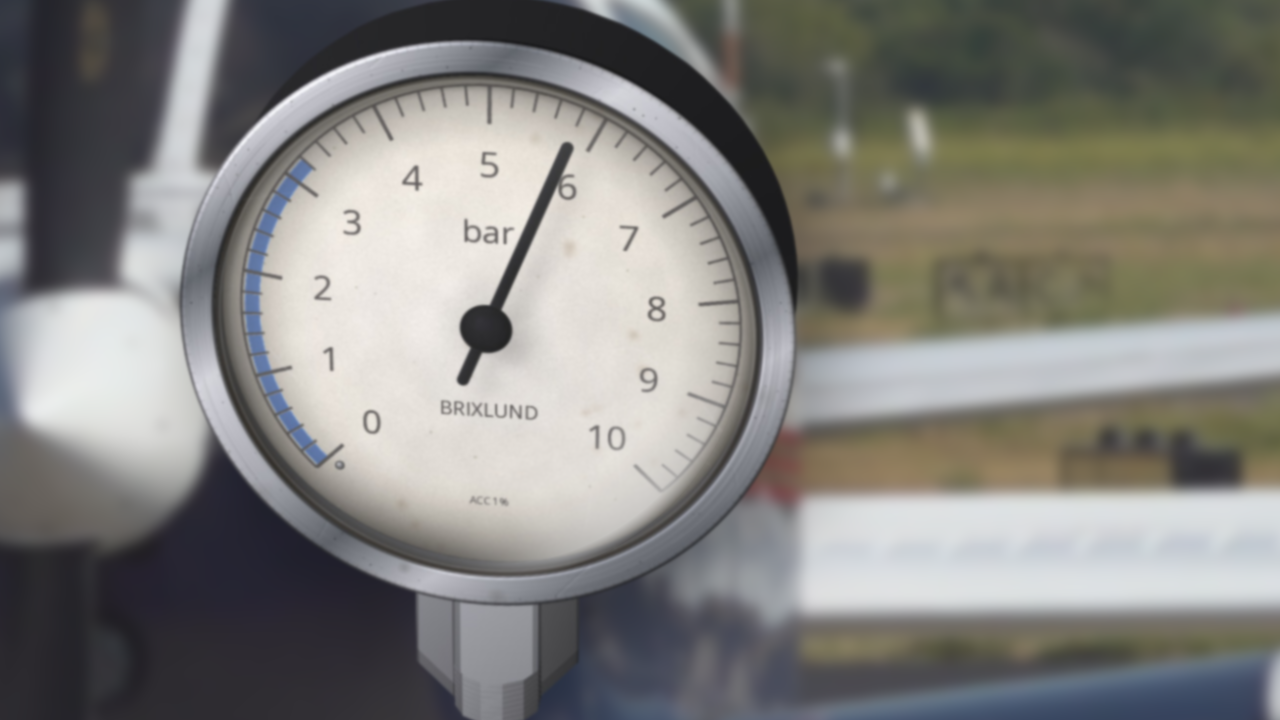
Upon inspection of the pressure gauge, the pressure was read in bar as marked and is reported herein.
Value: 5.8 bar
